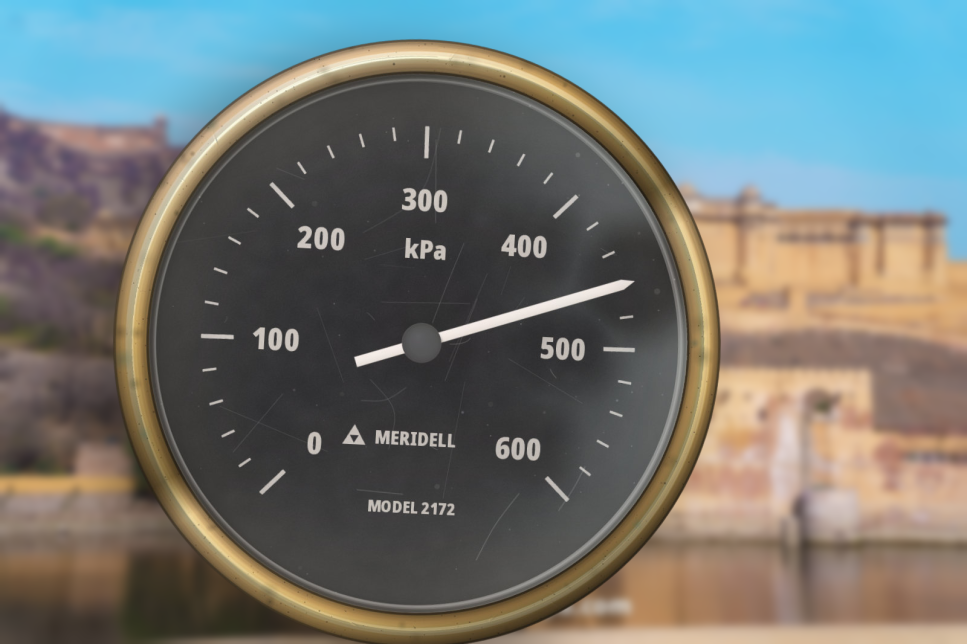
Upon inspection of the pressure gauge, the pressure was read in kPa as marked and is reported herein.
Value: 460 kPa
